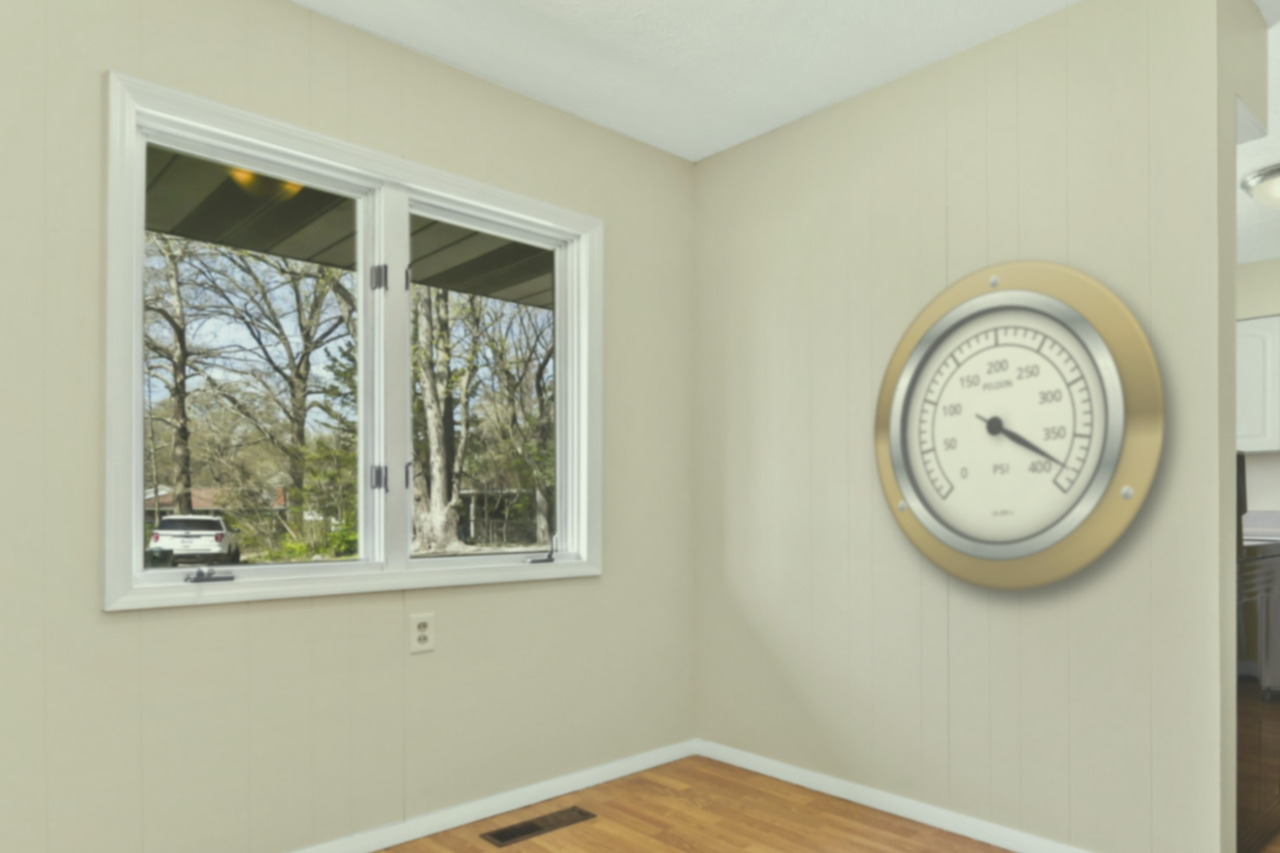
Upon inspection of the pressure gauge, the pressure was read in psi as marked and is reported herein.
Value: 380 psi
